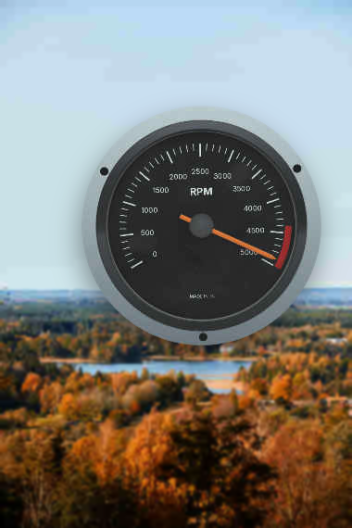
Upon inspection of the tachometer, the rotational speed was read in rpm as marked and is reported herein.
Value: 4900 rpm
